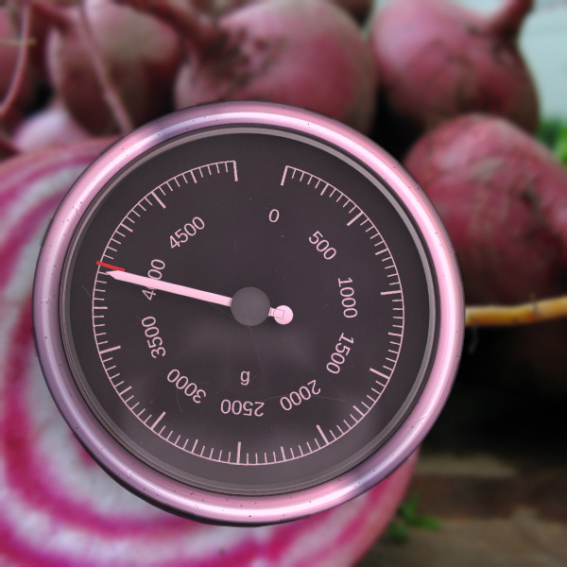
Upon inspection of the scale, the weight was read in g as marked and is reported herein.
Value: 3950 g
